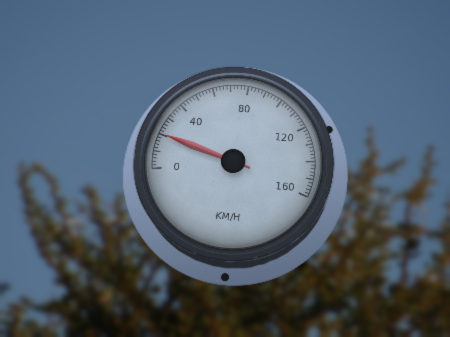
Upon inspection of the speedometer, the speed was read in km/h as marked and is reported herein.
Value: 20 km/h
